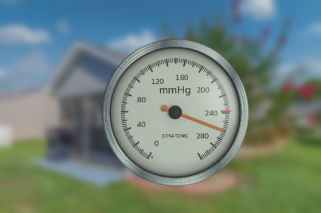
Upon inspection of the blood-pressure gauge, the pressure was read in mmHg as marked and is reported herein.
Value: 260 mmHg
